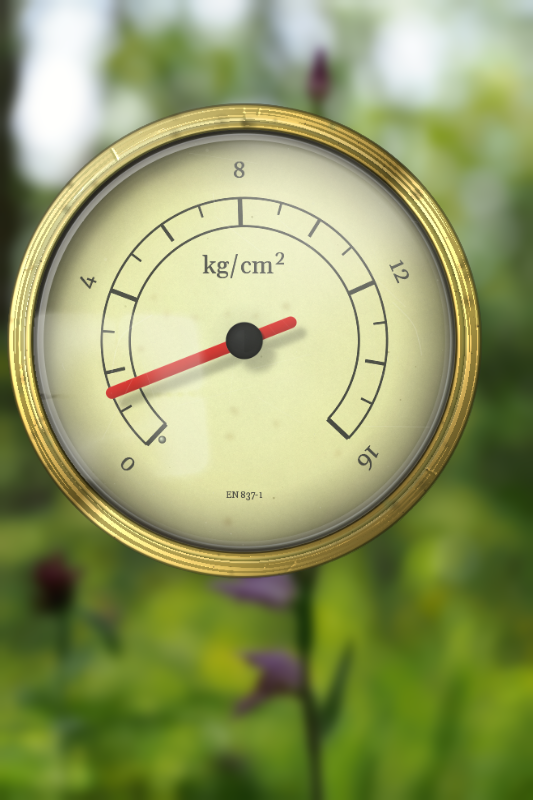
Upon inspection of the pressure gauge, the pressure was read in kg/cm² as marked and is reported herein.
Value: 1.5 kg/cm²
